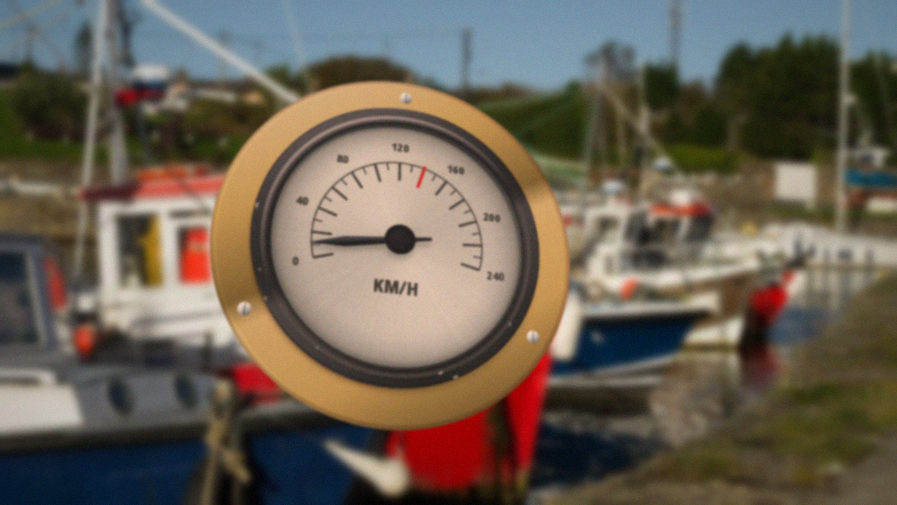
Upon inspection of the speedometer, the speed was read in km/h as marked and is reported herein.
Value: 10 km/h
